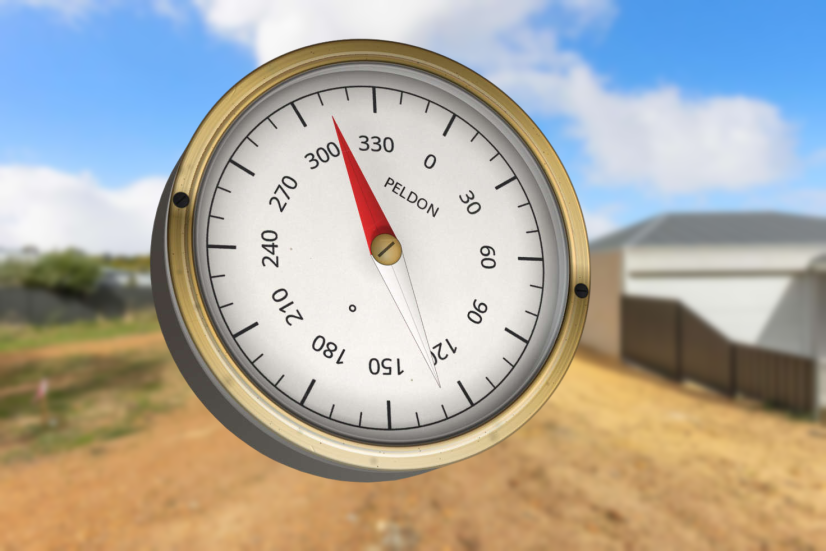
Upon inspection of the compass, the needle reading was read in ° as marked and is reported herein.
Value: 310 °
